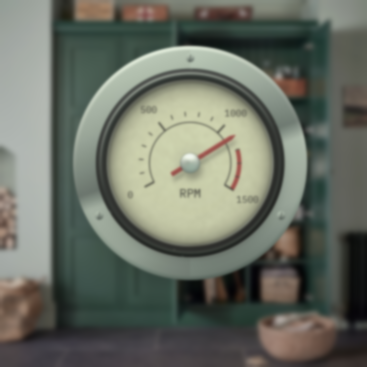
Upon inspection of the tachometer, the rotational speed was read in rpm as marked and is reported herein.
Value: 1100 rpm
